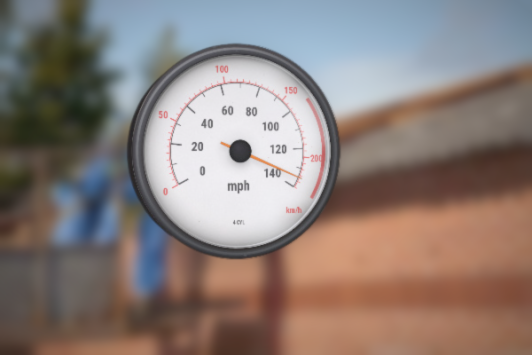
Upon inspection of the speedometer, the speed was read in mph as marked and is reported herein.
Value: 135 mph
